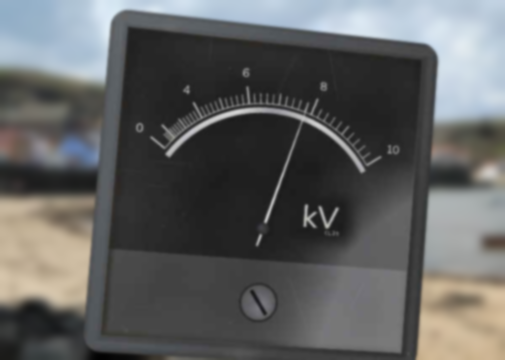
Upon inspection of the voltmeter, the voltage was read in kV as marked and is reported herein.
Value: 7.8 kV
